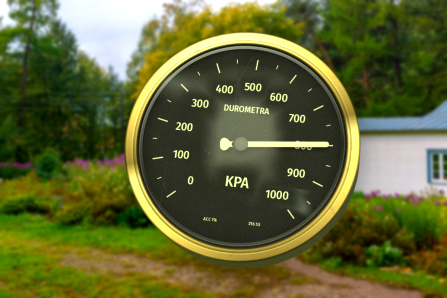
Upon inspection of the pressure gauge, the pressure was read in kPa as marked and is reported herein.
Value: 800 kPa
